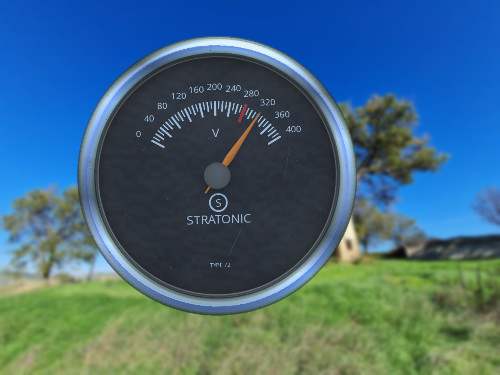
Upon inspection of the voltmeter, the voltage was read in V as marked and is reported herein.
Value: 320 V
